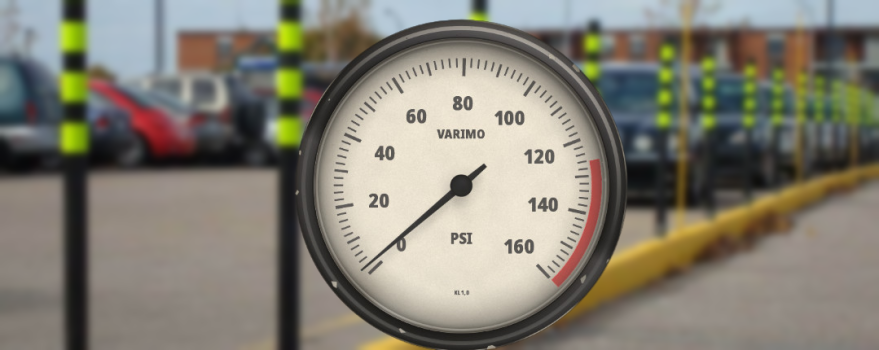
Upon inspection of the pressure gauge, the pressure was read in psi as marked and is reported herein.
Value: 2 psi
